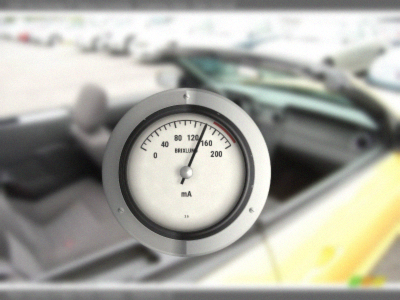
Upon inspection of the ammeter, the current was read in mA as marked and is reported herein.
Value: 140 mA
